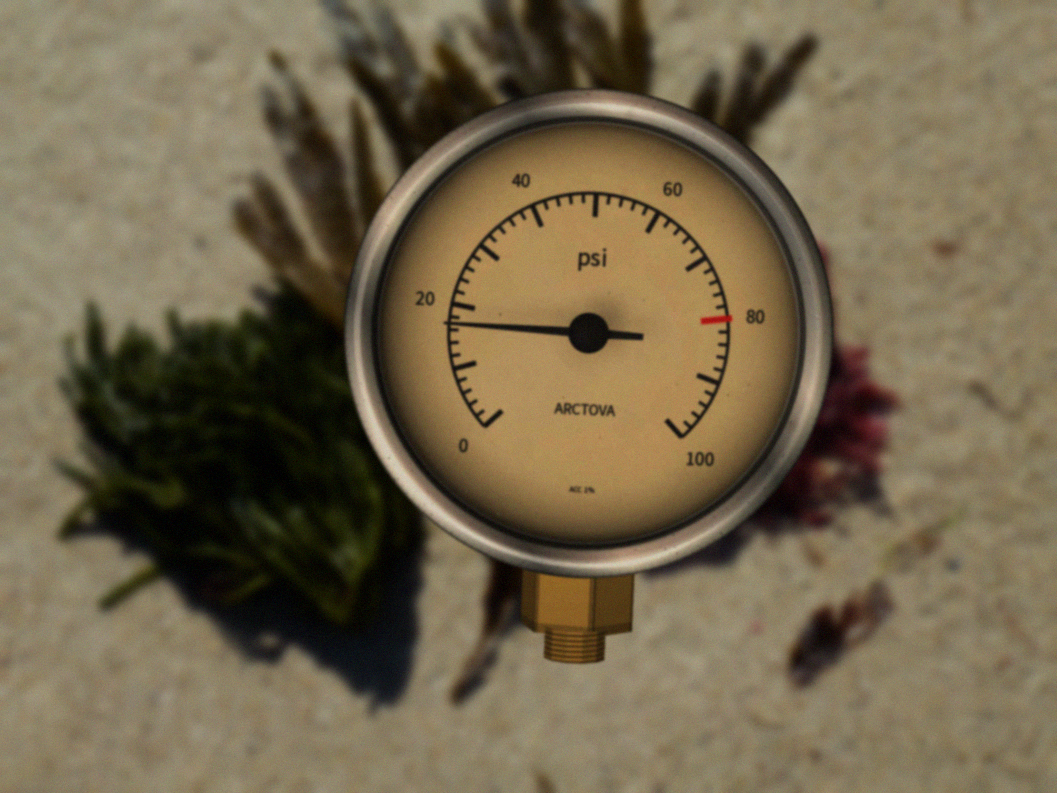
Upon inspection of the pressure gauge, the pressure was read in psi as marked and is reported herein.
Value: 17 psi
